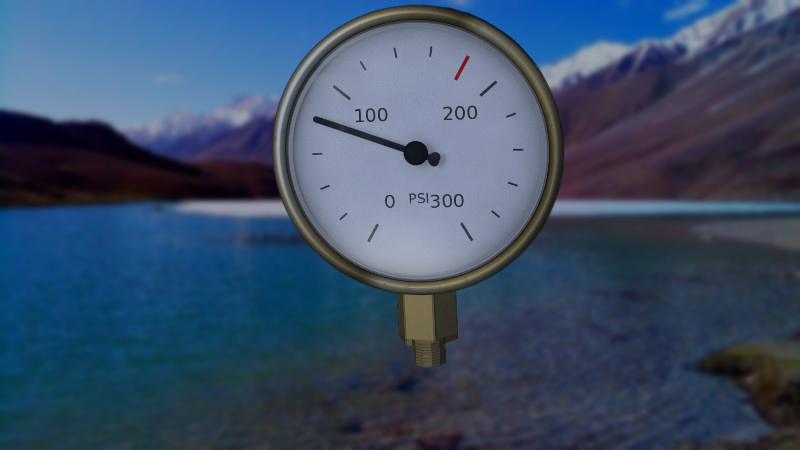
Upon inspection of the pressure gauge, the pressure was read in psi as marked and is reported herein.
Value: 80 psi
